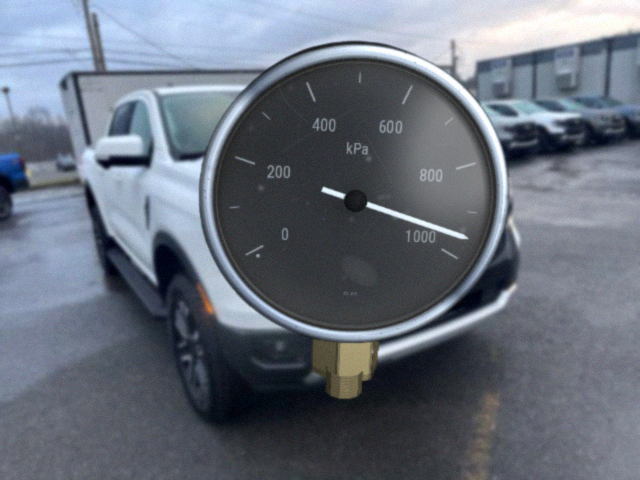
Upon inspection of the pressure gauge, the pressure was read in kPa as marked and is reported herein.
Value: 950 kPa
